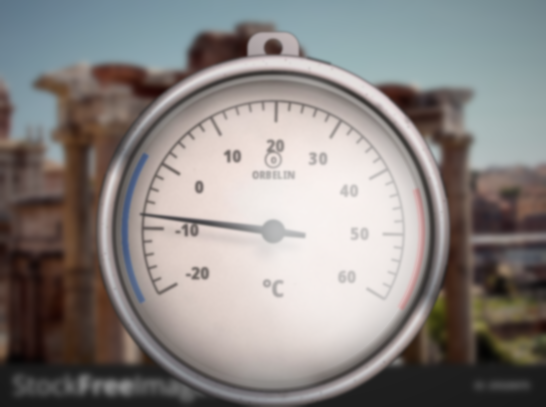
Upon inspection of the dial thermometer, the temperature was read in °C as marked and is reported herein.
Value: -8 °C
